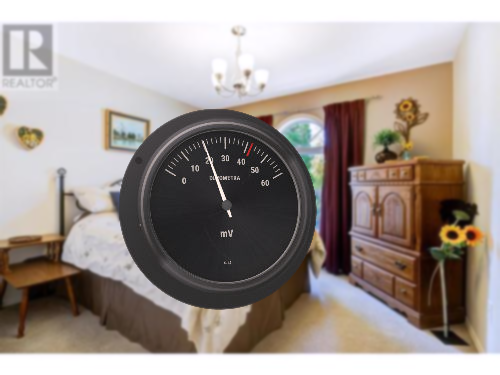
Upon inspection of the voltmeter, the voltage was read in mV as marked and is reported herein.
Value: 20 mV
